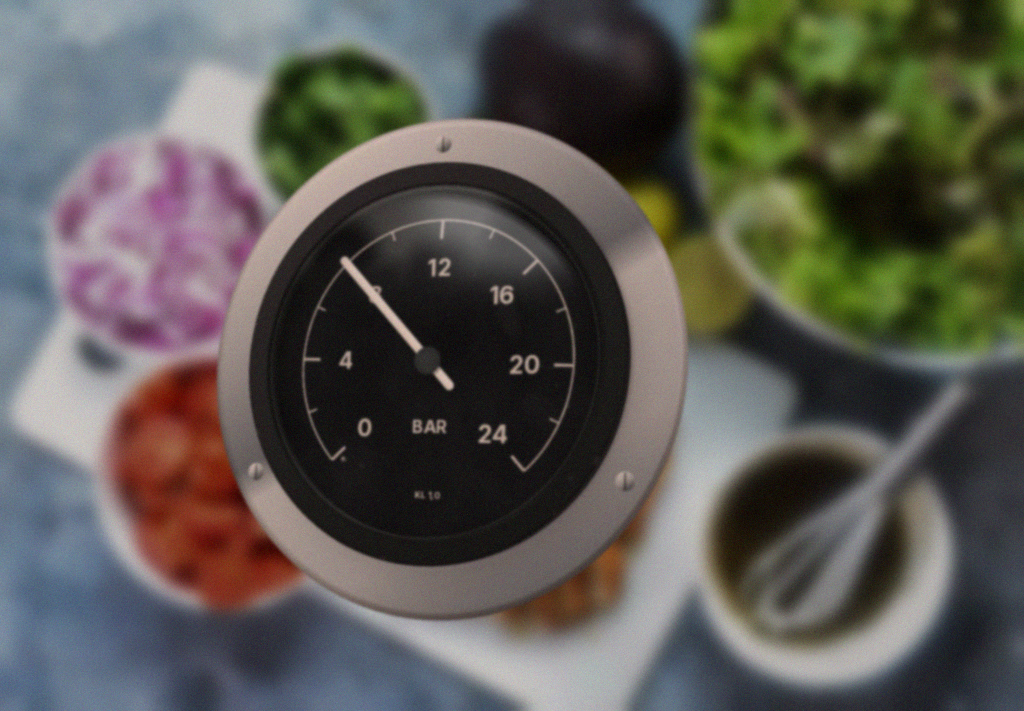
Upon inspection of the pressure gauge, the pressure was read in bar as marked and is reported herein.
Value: 8 bar
